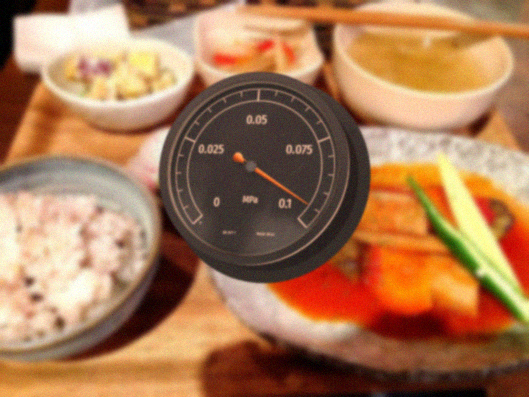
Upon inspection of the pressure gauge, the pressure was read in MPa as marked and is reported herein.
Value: 0.095 MPa
